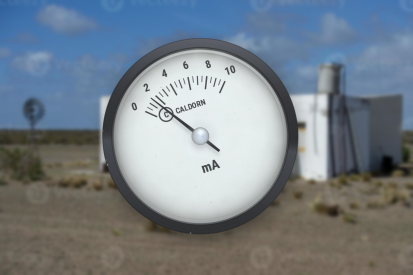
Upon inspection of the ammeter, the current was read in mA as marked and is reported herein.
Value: 1.5 mA
